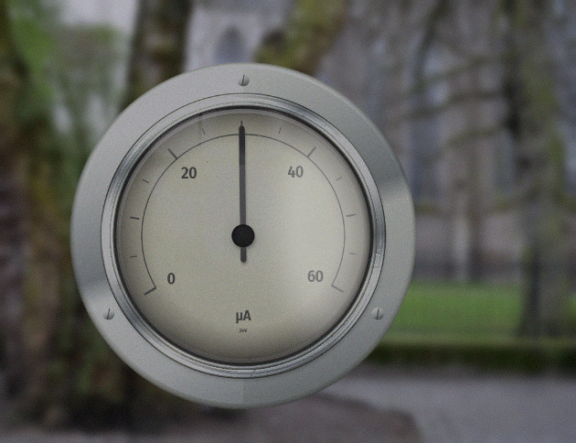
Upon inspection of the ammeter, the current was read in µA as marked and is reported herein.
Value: 30 µA
